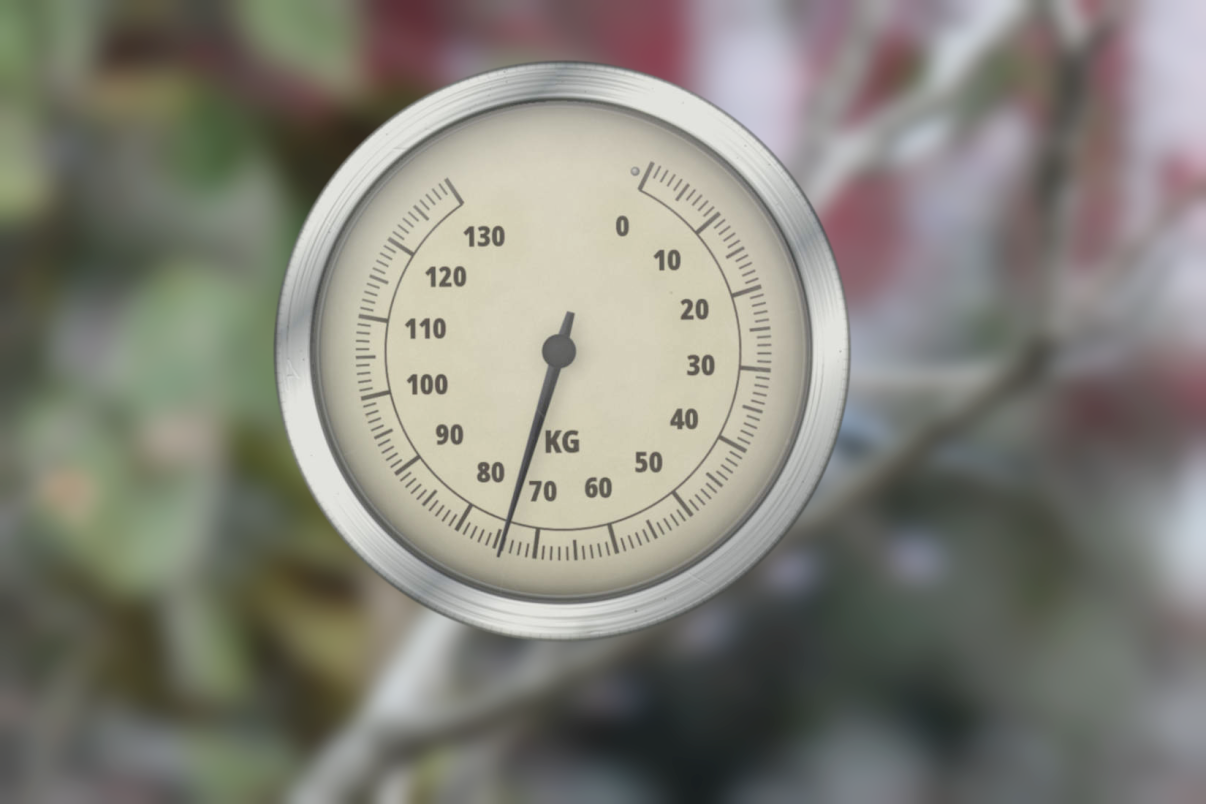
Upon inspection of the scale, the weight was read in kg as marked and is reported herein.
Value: 74 kg
